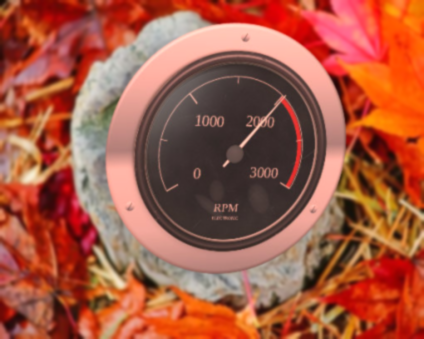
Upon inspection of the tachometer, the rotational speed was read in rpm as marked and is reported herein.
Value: 2000 rpm
